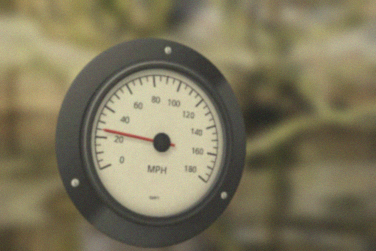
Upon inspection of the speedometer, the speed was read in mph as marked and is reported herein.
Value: 25 mph
